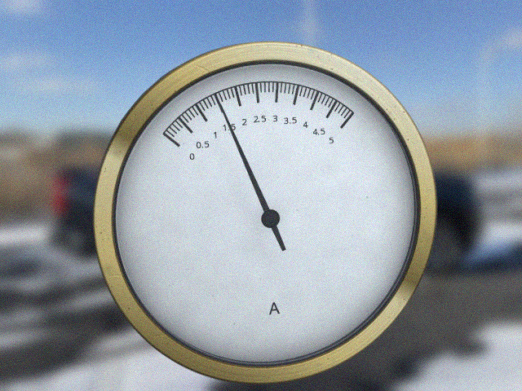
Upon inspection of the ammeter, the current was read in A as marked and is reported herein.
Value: 1.5 A
